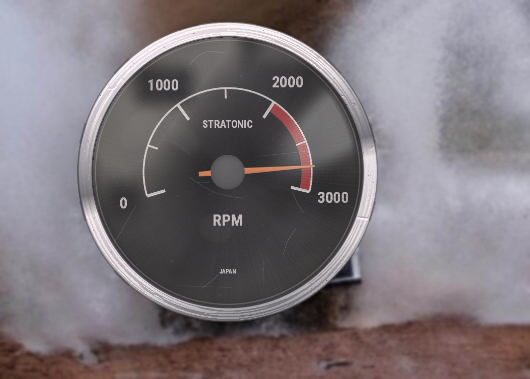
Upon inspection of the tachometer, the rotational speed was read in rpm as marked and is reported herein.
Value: 2750 rpm
